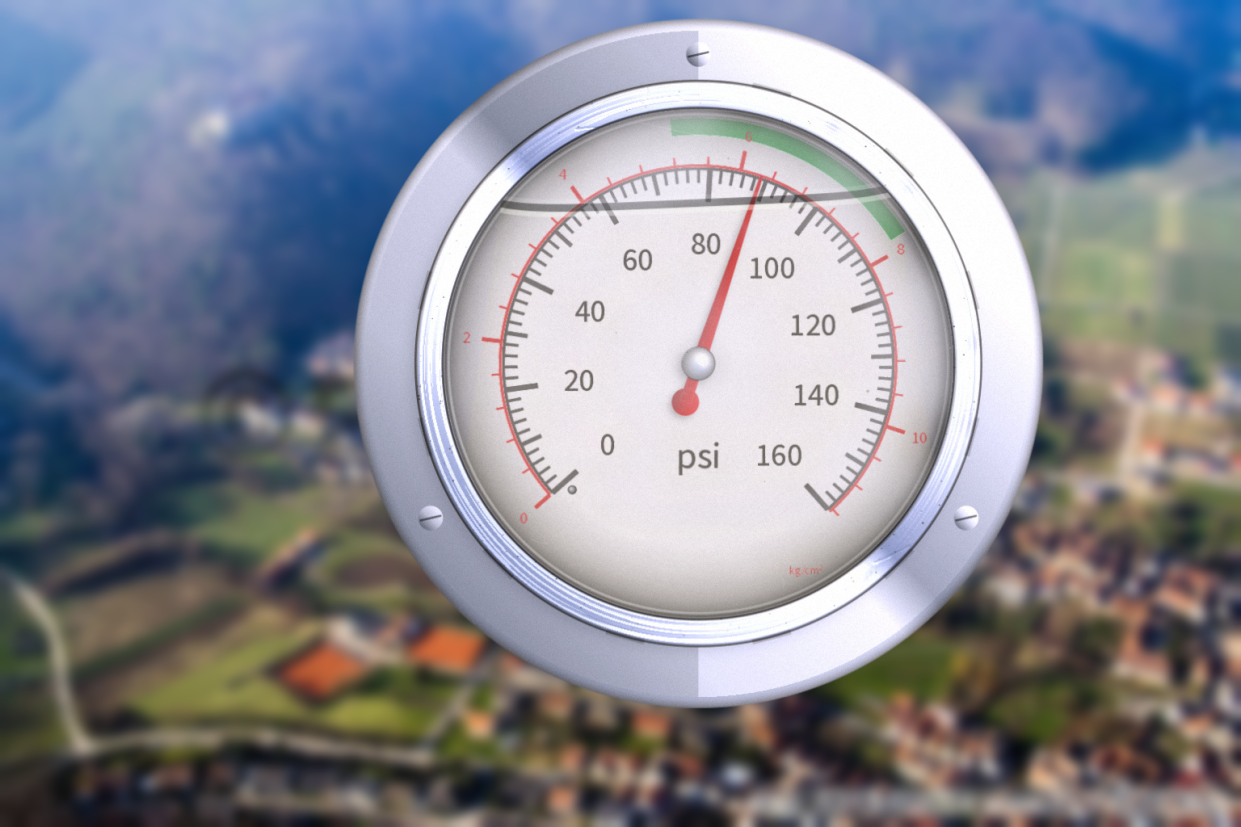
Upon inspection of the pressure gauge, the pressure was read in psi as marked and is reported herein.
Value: 89 psi
